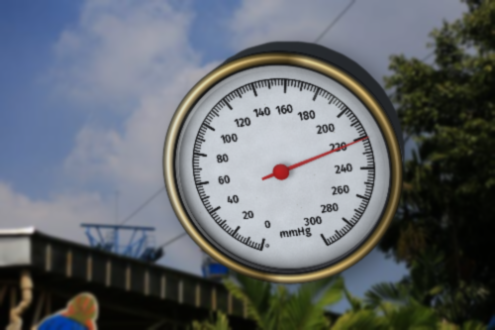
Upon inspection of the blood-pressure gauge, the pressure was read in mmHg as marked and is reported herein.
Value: 220 mmHg
